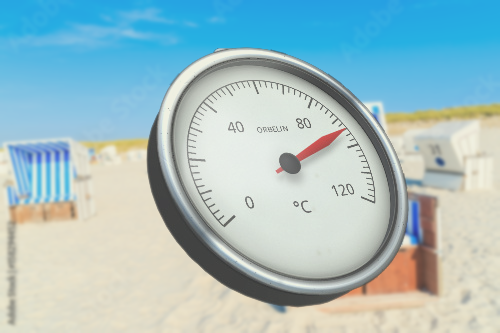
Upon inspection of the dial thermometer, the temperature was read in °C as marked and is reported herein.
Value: 94 °C
